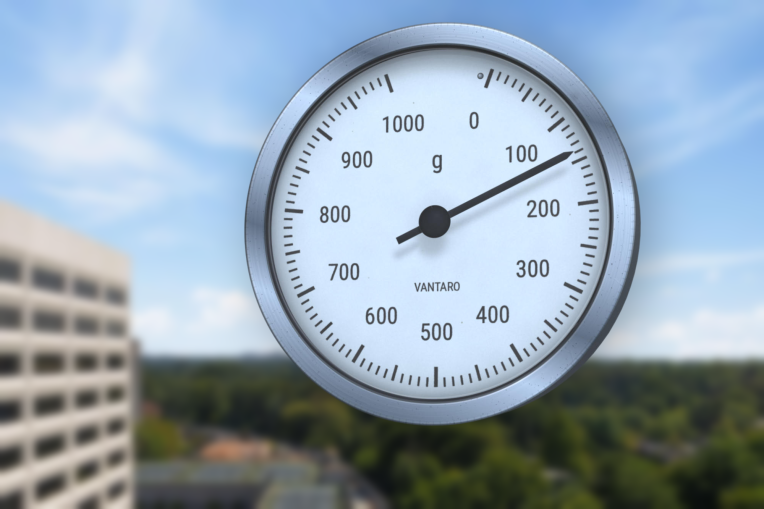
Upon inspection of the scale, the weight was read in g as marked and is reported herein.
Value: 140 g
